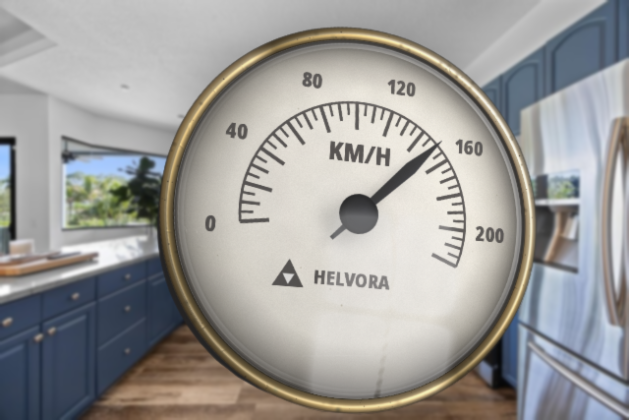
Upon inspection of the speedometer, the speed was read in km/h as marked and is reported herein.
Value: 150 km/h
